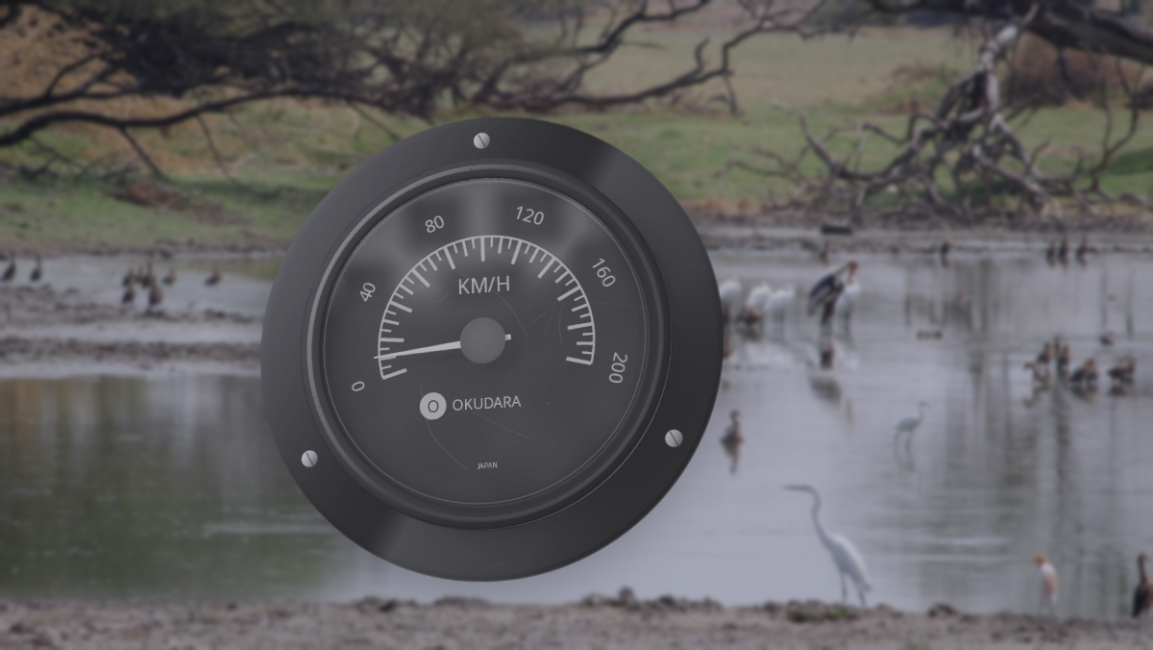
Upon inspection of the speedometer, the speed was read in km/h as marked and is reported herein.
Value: 10 km/h
